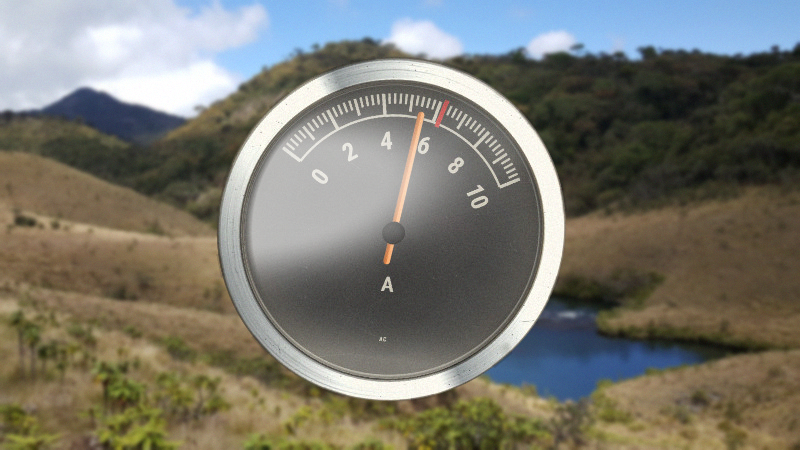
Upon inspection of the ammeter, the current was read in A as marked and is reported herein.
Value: 5.4 A
